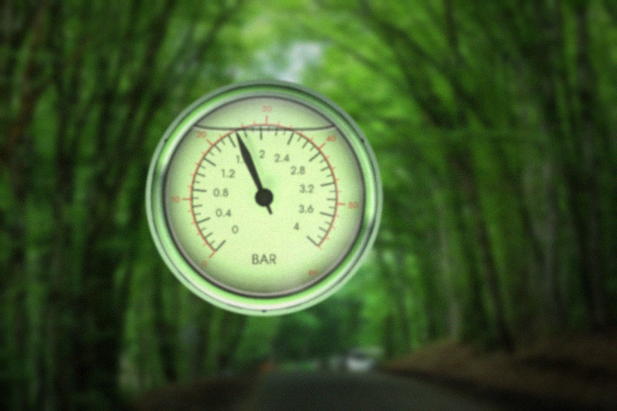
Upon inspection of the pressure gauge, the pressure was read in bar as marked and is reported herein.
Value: 1.7 bar
